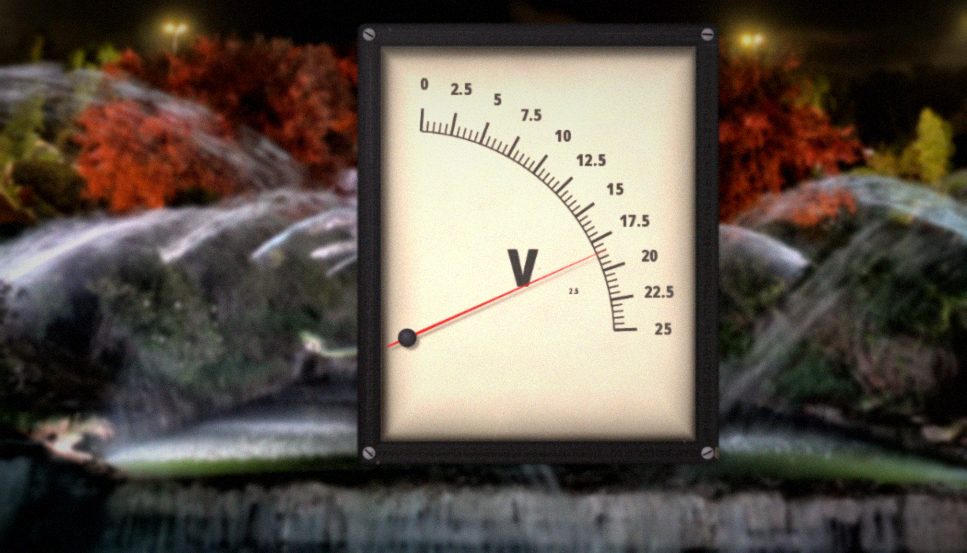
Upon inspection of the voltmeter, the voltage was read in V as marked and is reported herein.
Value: 18.5 V
